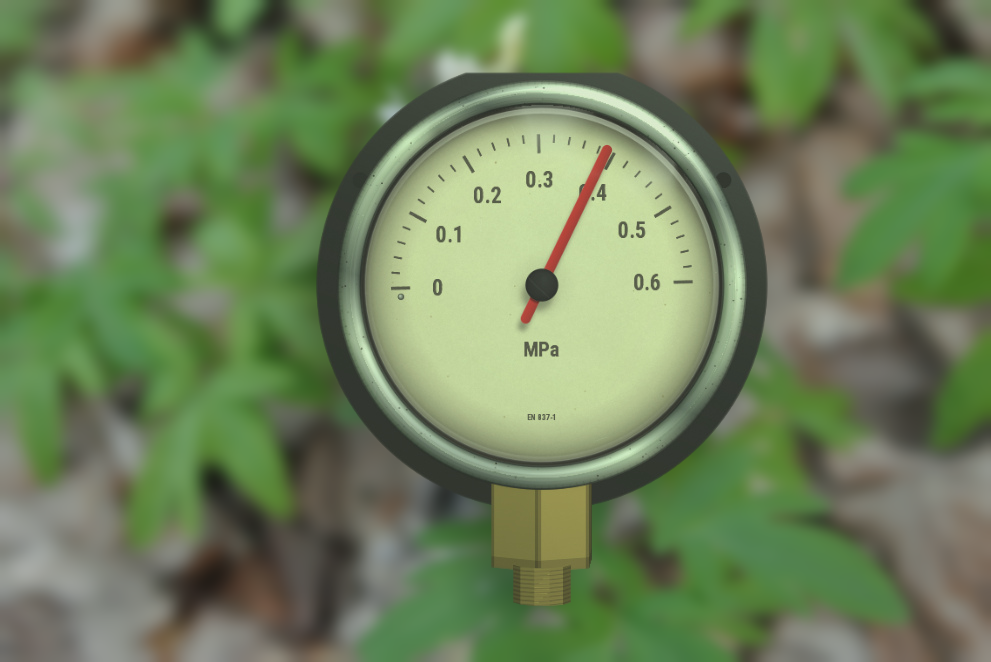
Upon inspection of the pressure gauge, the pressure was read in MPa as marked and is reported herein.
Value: 0.39 MPa
